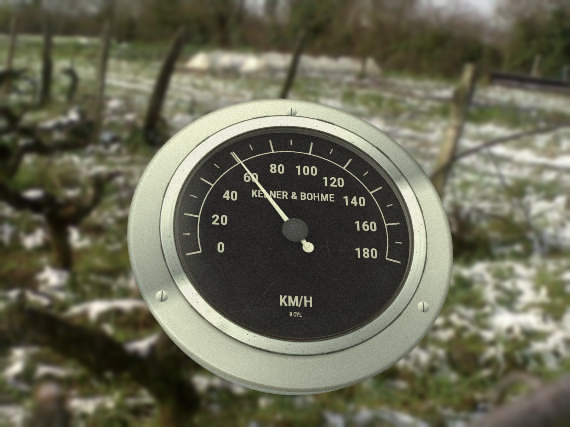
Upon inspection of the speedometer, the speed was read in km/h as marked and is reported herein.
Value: 60 km/h
